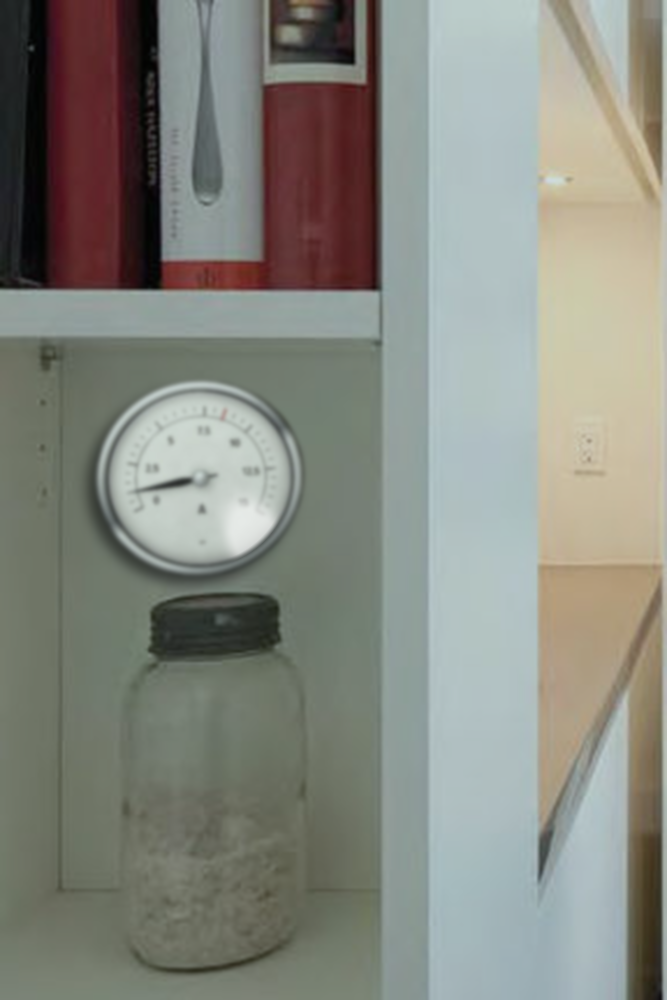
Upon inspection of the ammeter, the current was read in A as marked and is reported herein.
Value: 1 A
